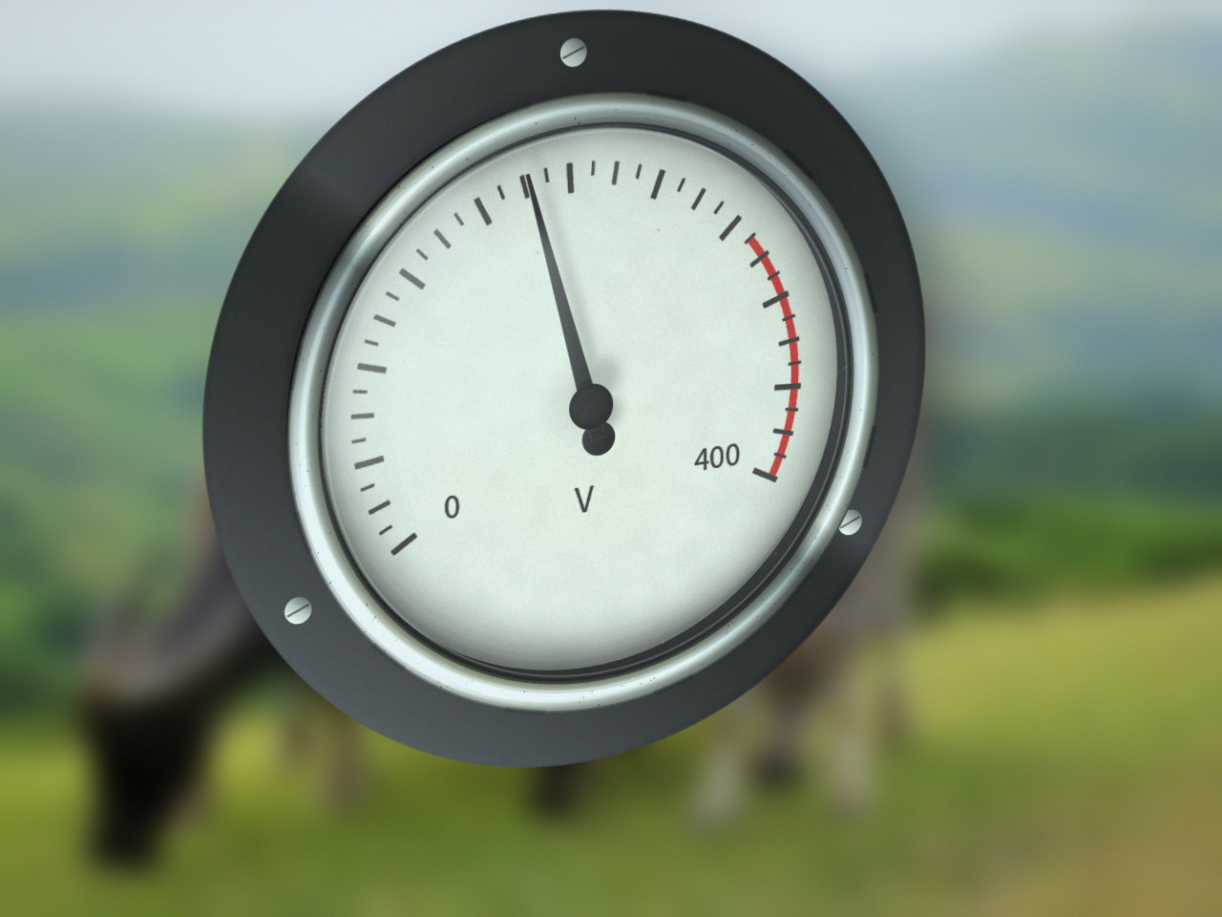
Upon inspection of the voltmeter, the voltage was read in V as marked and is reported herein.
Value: 180 V
